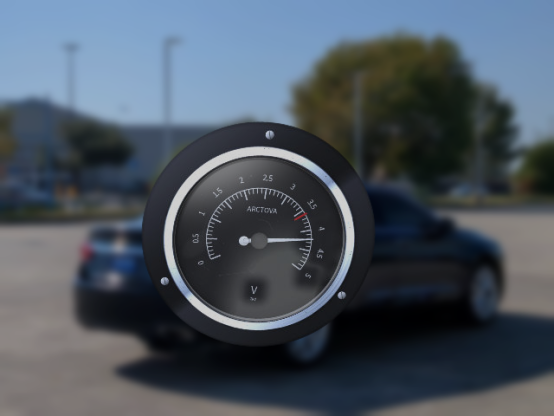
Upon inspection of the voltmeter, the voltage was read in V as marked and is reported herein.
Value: 4.2 V
